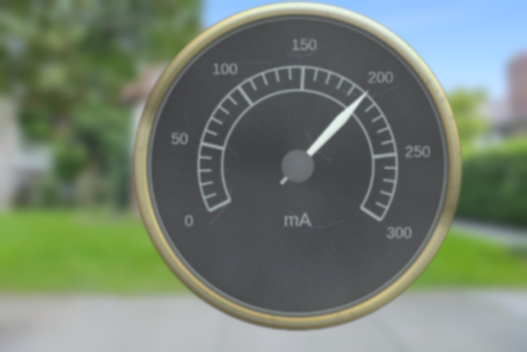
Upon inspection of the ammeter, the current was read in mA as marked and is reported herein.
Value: 200 mA
